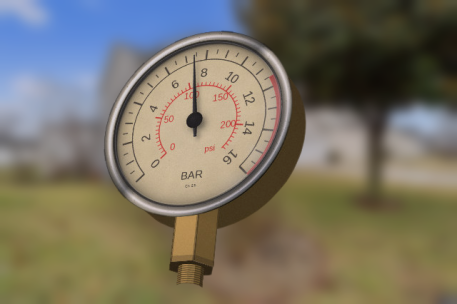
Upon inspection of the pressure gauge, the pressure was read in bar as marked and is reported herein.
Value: 7.5 bar
